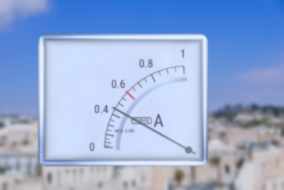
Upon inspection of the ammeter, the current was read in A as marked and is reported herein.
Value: 0.45 A
